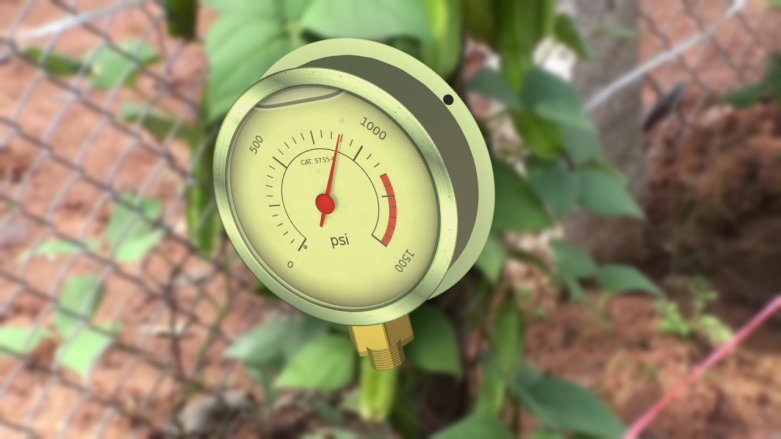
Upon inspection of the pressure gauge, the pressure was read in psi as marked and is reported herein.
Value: 900 psi
